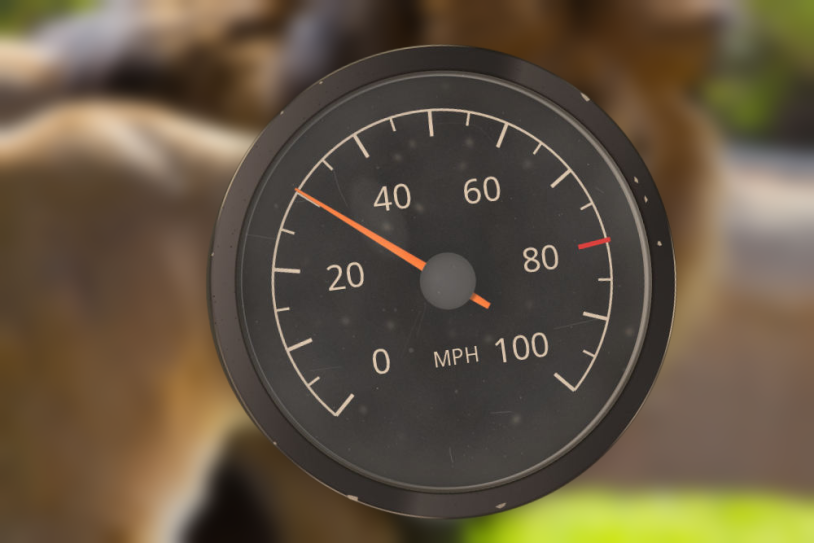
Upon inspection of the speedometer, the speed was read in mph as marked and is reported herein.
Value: 30 mph
